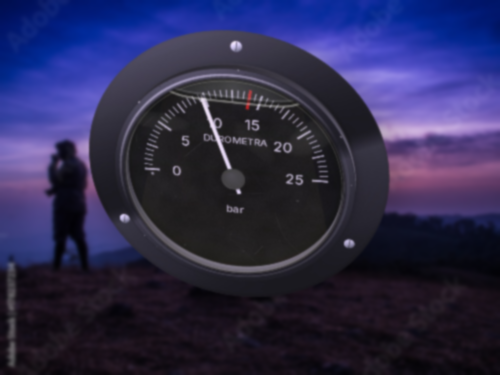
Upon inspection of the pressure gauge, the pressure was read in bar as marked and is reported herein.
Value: 10 bar
